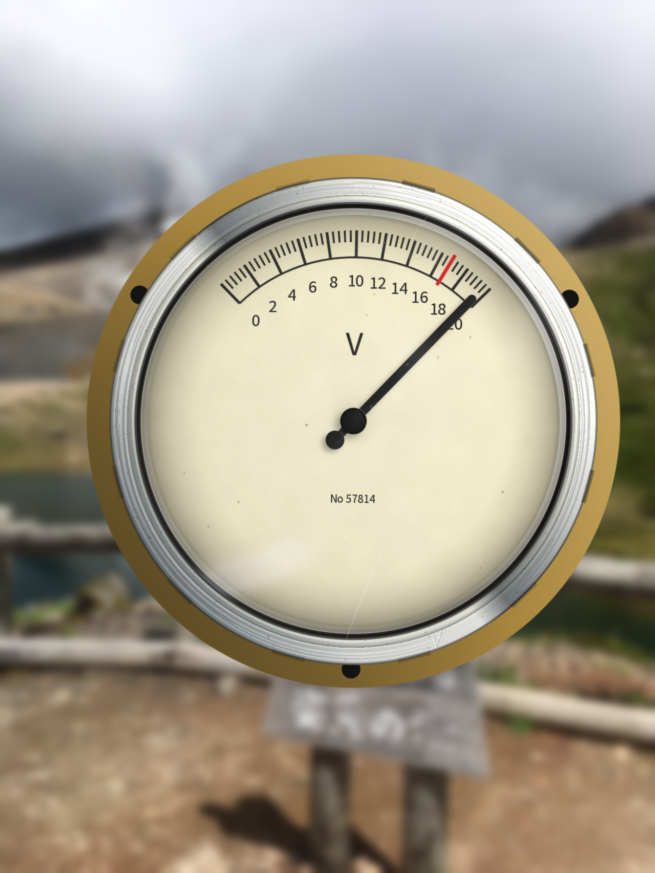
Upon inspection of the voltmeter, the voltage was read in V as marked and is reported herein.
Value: 19.6 V
